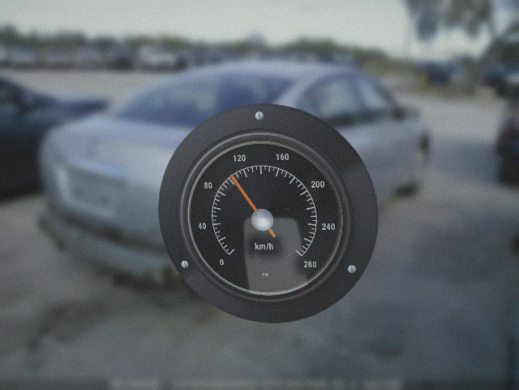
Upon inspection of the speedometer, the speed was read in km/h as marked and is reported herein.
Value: 105 km/h
